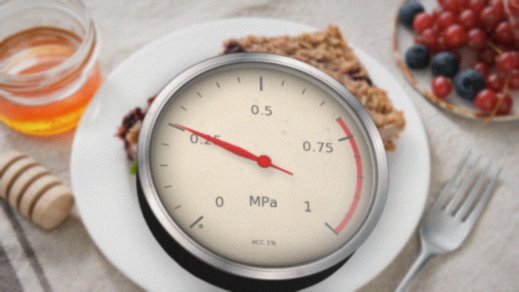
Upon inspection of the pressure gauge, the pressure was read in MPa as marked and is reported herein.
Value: 0.25 MPa
